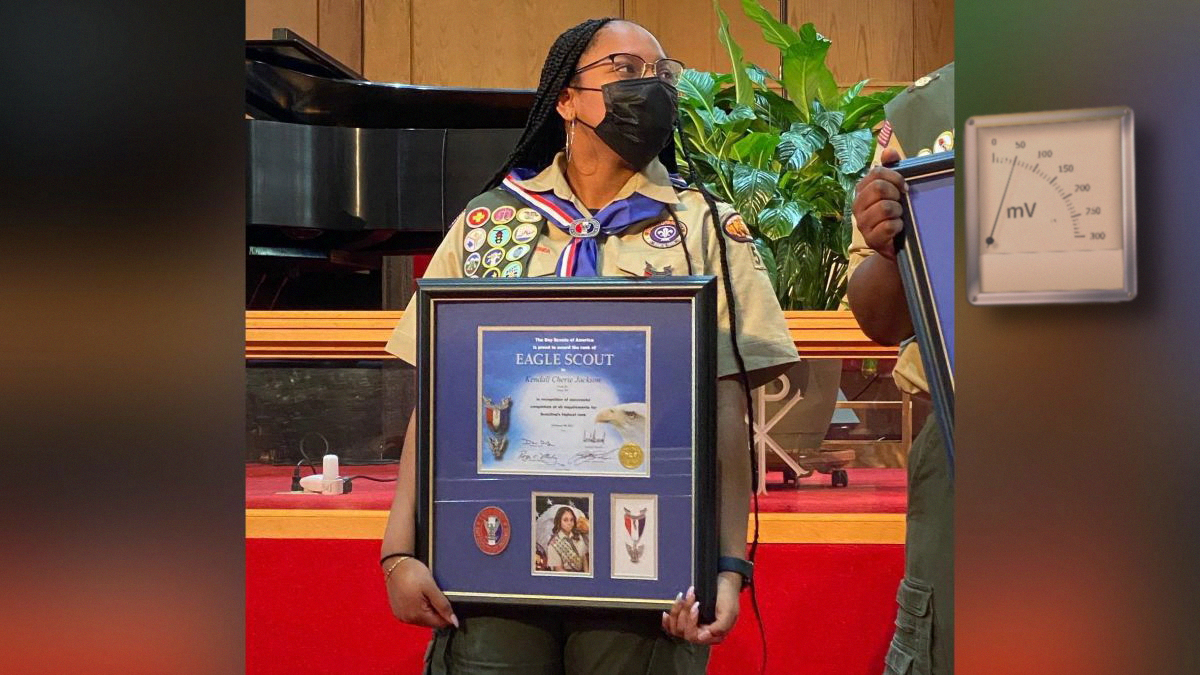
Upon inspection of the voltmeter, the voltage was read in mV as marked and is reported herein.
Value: 50 mV
